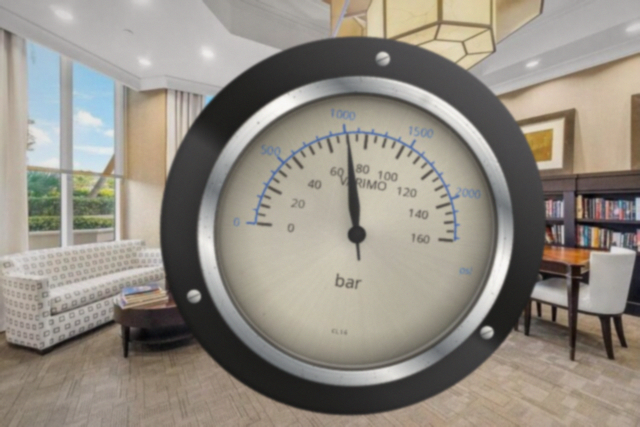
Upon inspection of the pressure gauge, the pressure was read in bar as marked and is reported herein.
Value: 70 bar
